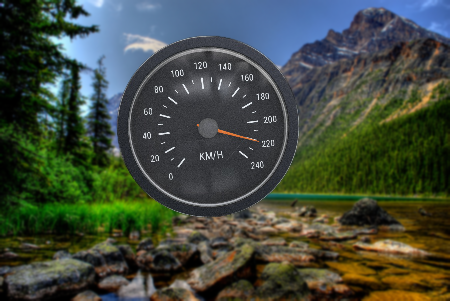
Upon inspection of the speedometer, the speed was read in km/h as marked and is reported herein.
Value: 220 km/h
